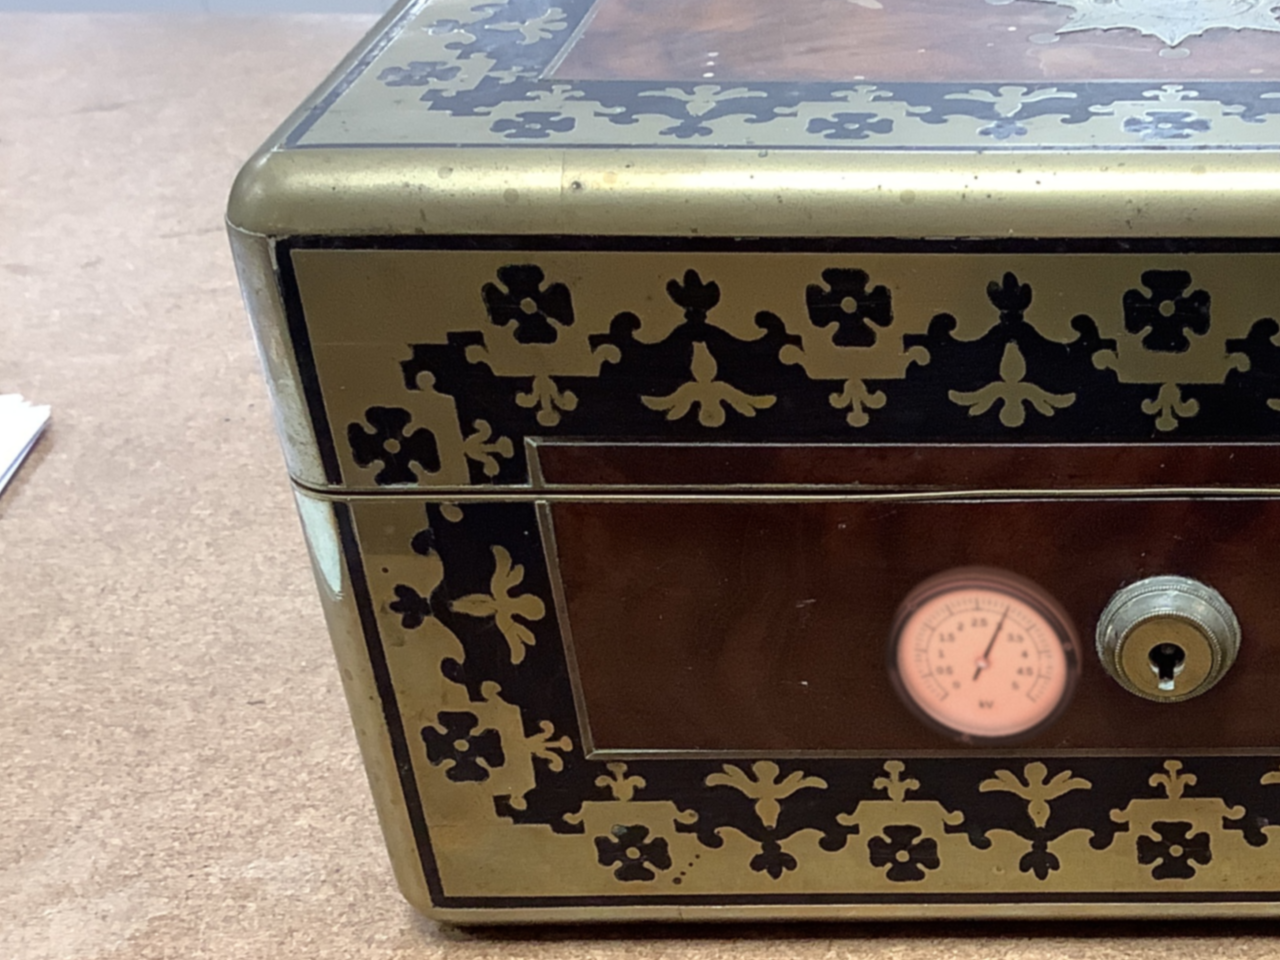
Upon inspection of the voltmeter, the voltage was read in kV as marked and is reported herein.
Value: 3 kV
